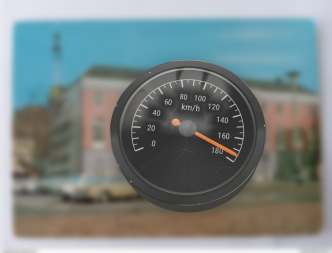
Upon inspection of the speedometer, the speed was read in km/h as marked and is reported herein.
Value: 175 km/h
